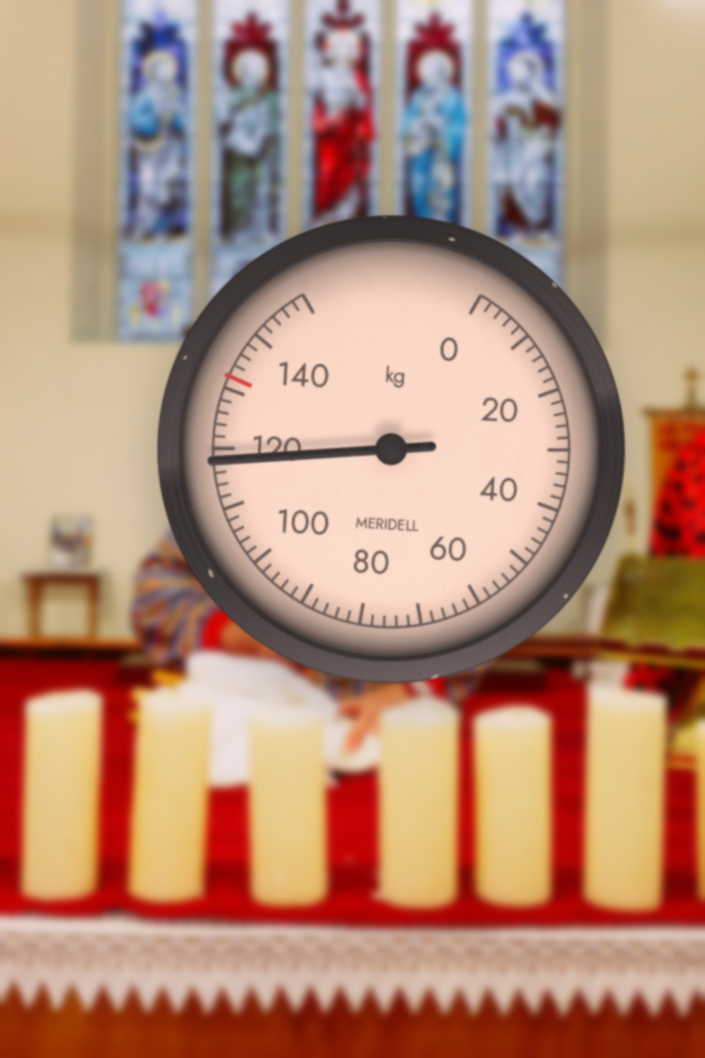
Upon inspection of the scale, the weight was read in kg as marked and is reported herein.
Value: 118 kg
